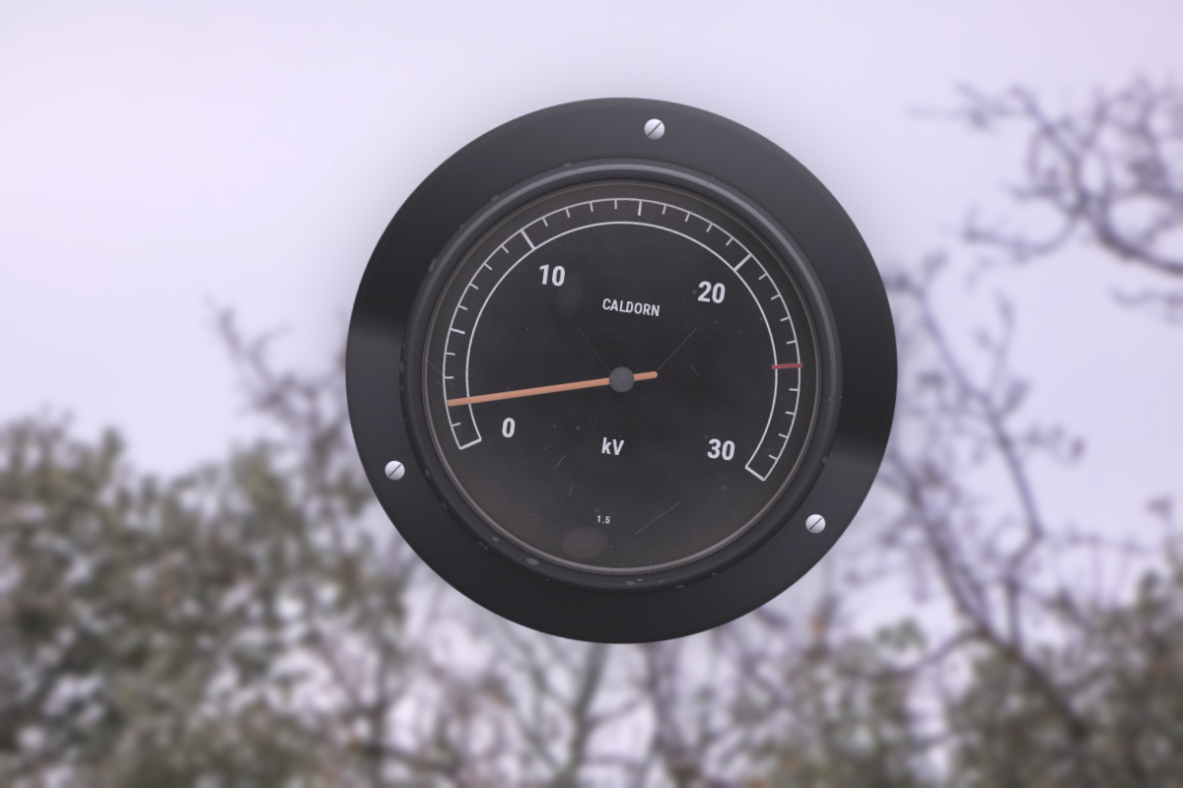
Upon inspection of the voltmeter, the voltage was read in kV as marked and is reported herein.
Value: 2 kV
